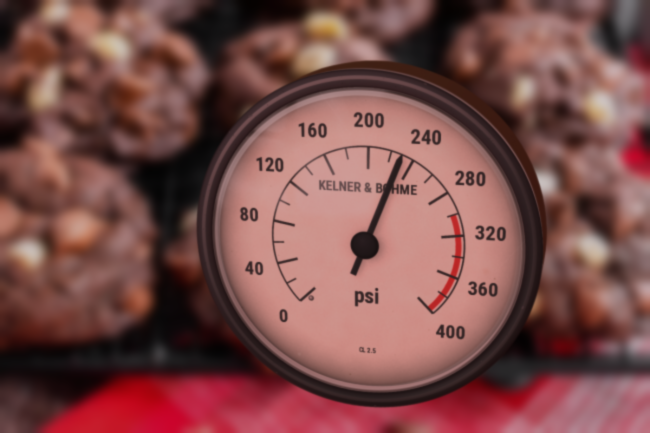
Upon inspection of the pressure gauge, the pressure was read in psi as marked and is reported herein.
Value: 230 psi
